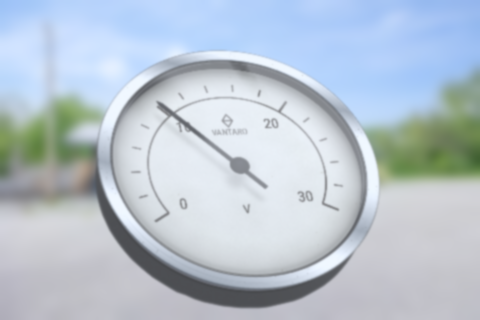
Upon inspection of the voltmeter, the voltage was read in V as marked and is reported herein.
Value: 10 V
